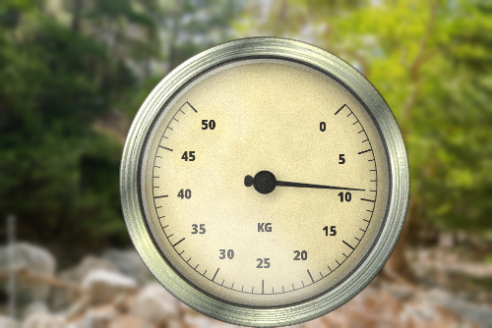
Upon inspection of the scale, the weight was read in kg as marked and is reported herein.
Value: 9 kg
